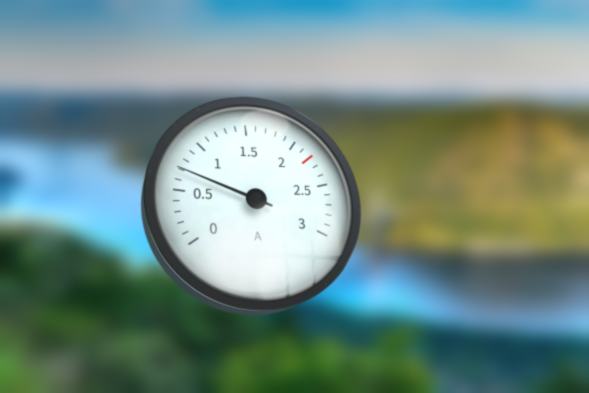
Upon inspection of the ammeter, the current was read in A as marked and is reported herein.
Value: 0.7 A
